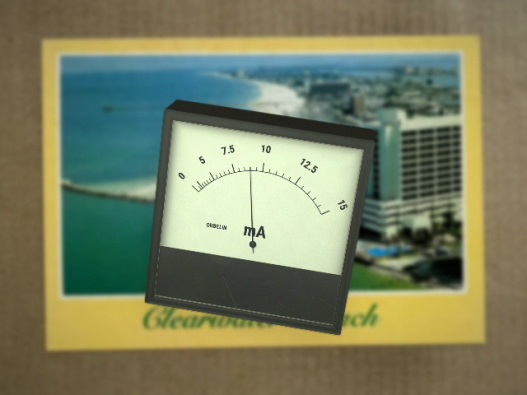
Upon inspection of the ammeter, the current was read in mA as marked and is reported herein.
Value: 9 mA
